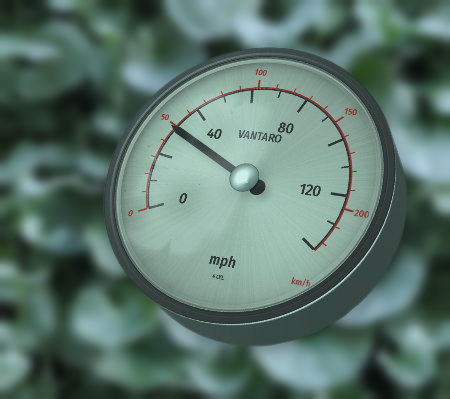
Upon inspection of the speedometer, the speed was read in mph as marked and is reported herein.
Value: 30 mph
